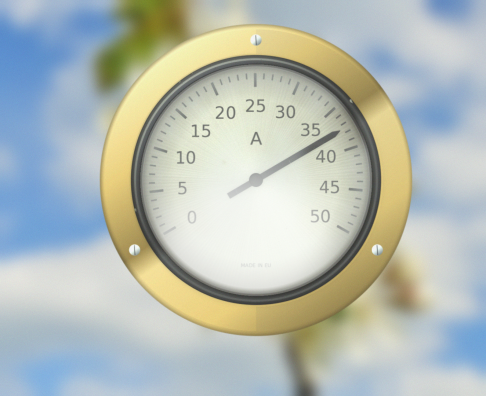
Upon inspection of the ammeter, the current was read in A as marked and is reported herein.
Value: 37.5 A
